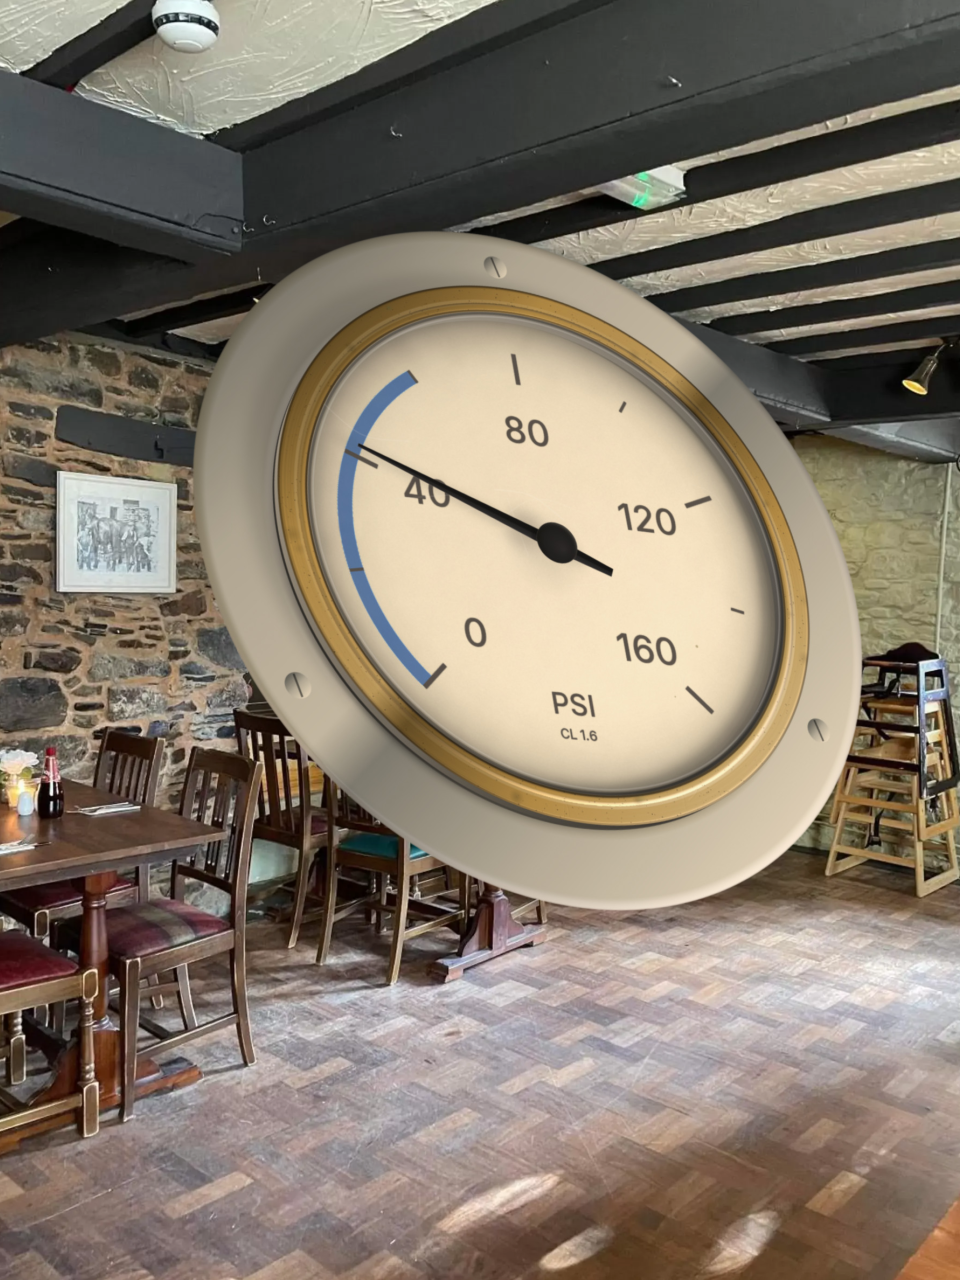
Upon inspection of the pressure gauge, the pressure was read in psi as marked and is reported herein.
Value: 40 psi
